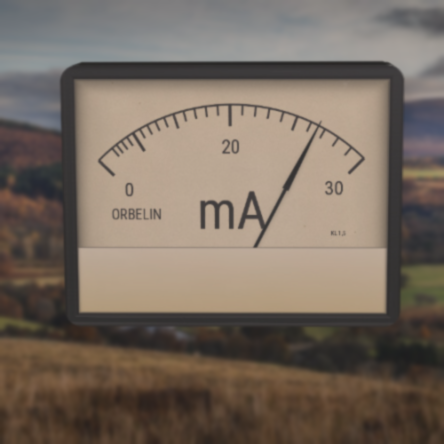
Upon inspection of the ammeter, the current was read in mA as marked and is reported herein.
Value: 26.5 mA
